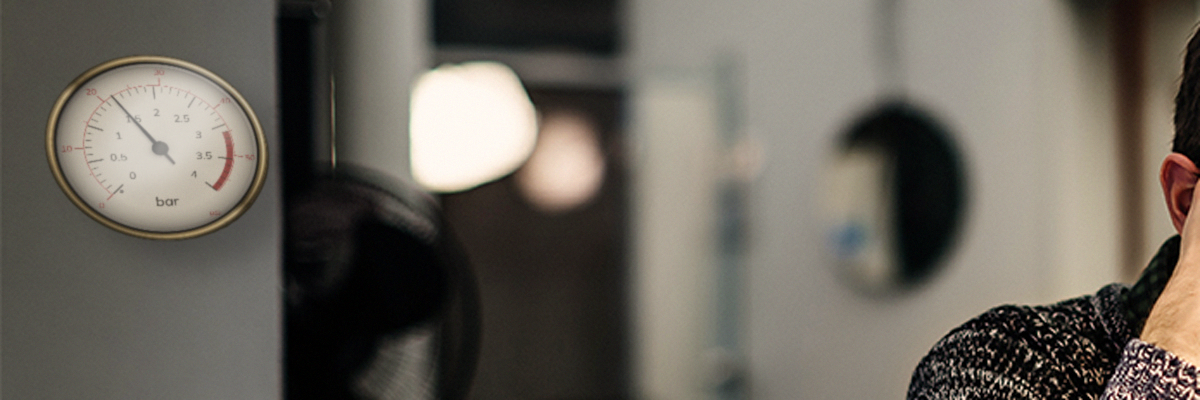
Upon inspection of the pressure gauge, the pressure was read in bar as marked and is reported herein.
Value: 1.5 bar
